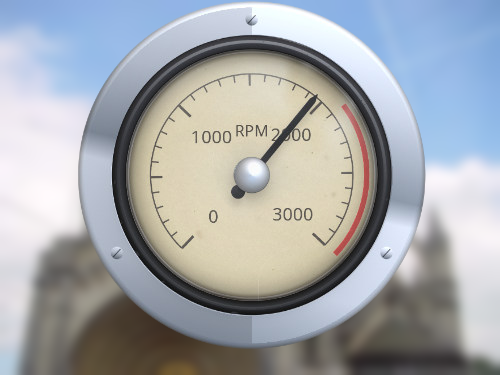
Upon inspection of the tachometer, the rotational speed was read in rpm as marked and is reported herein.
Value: 1950 rpm
